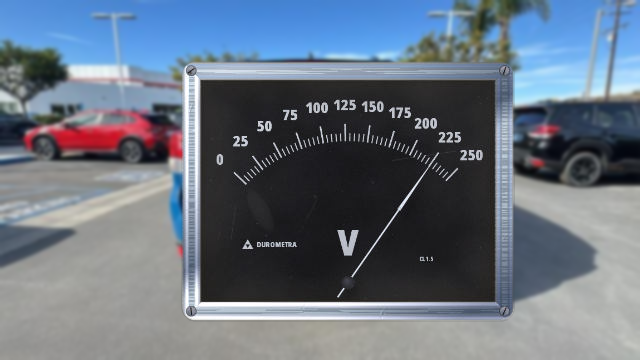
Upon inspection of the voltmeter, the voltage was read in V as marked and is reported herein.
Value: 225 V
